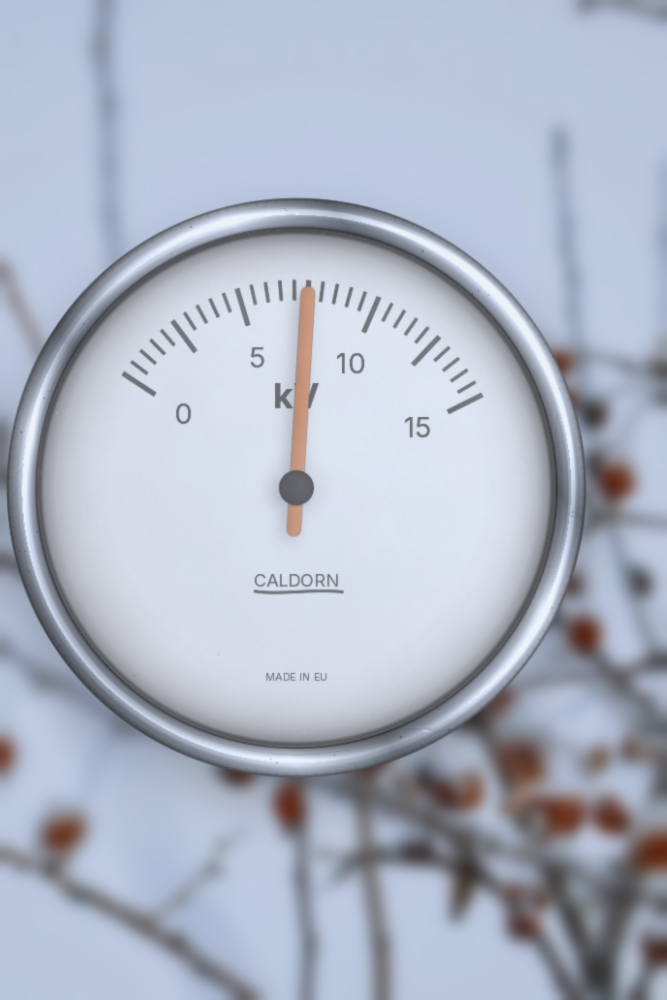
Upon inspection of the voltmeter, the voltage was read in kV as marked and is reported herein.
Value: 7.5 kV
